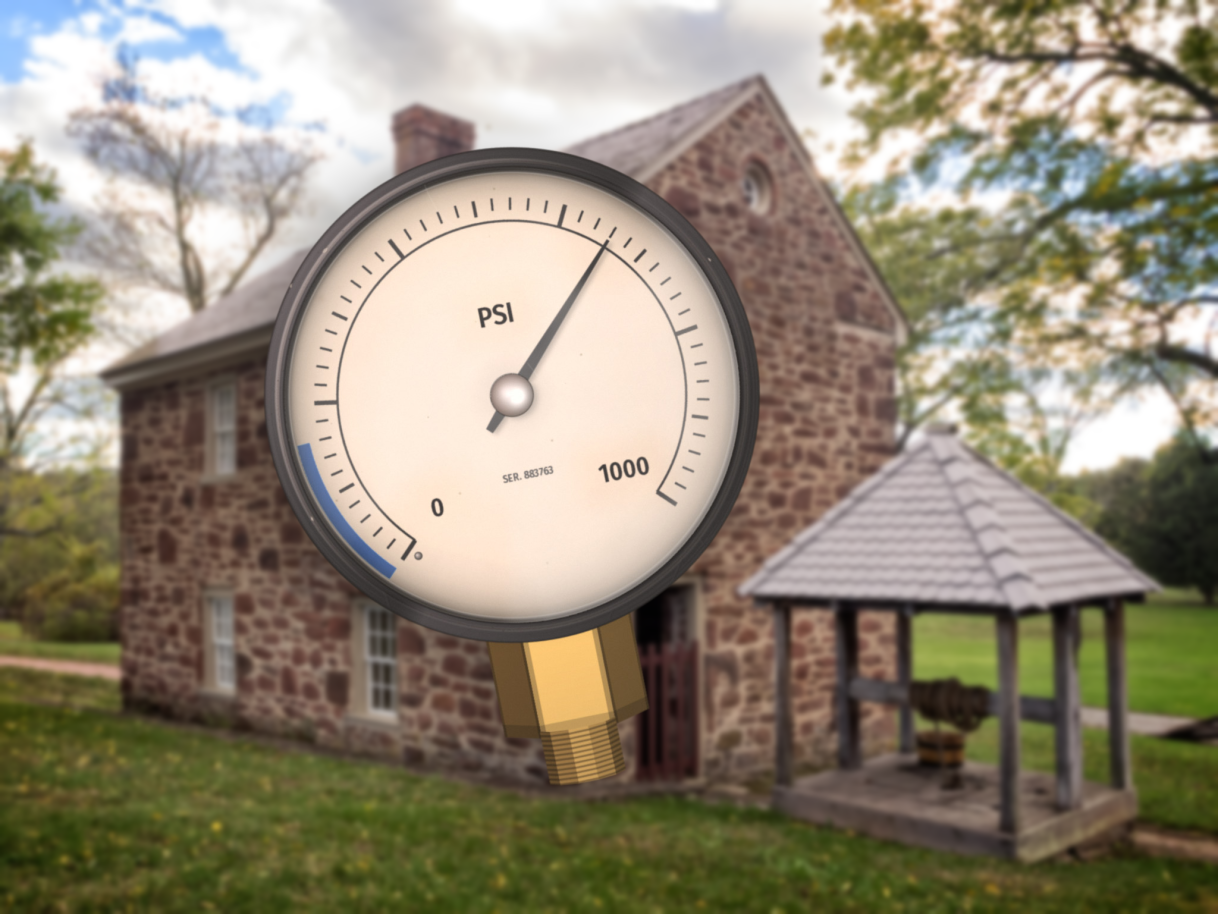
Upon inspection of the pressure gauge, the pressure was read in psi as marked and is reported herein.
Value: 660 psi
